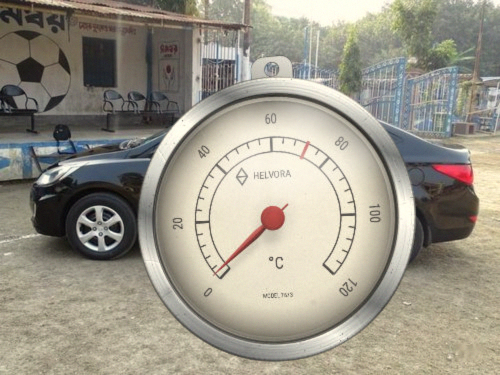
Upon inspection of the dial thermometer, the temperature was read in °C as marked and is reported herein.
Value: 2 °C
